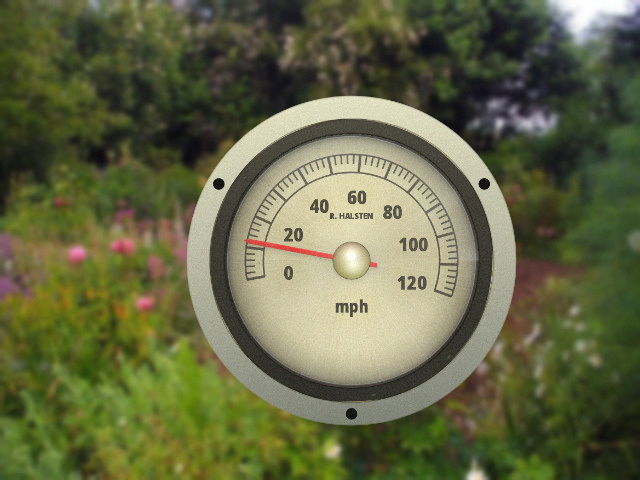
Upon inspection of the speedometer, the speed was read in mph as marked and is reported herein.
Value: 12 mph
